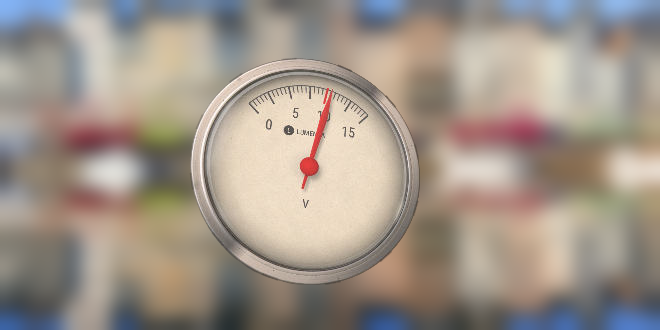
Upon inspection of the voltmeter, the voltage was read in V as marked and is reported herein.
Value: 10 V
